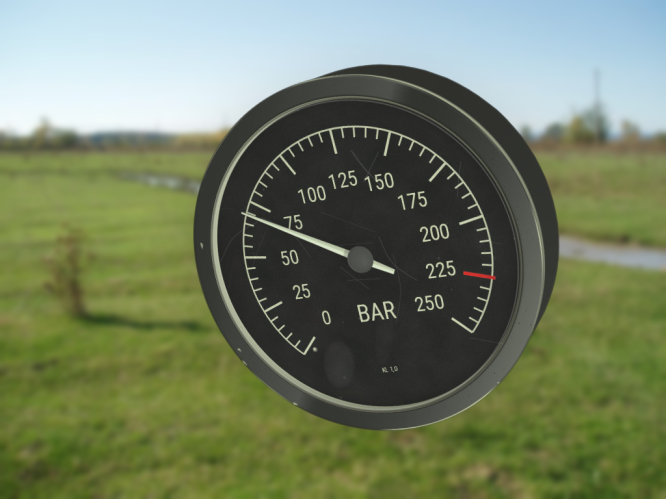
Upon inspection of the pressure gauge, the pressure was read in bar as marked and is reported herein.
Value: 70 bar
